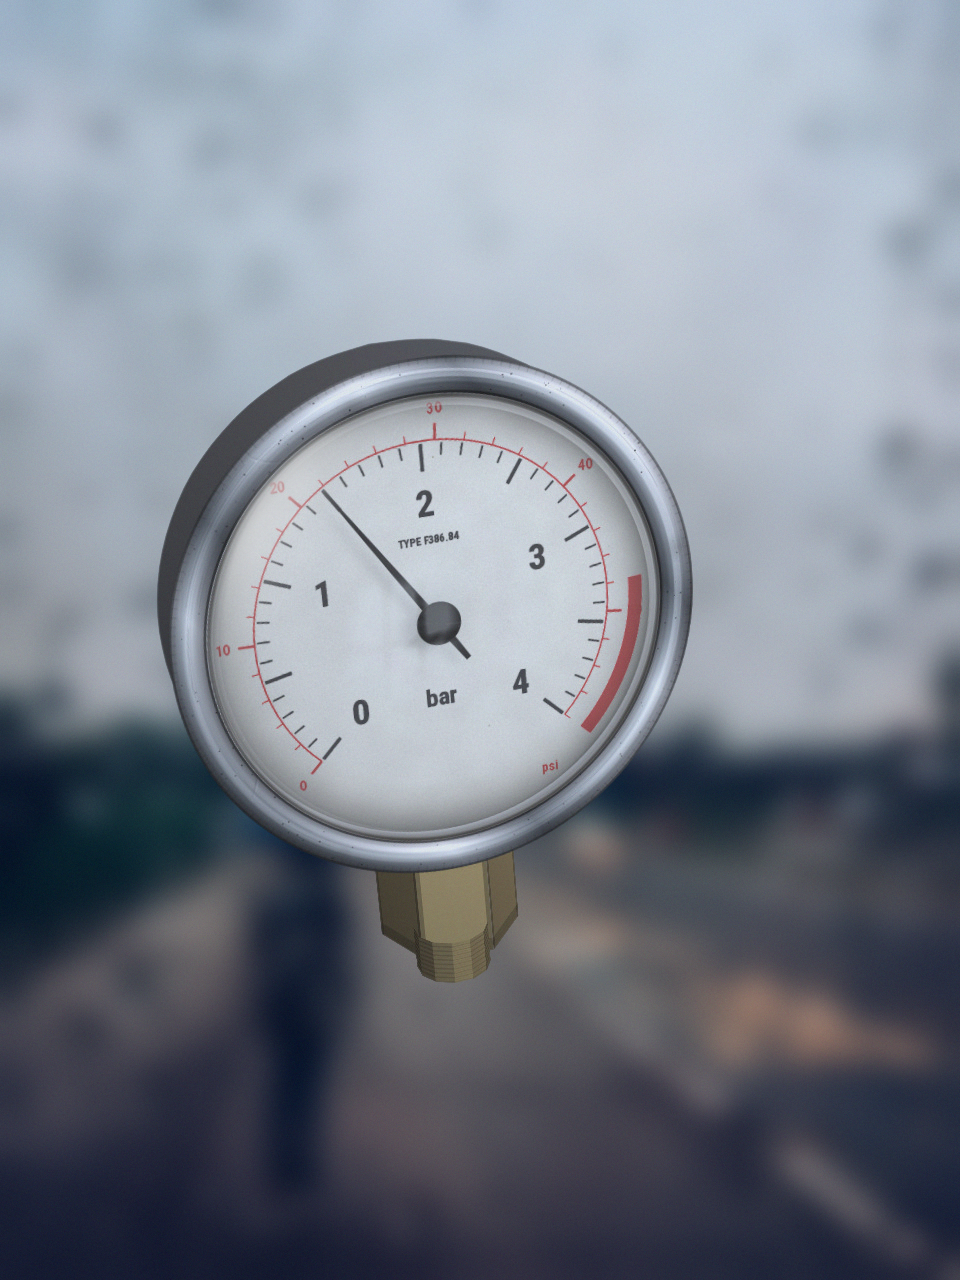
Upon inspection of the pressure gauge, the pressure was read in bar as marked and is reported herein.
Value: 1.5 bar
